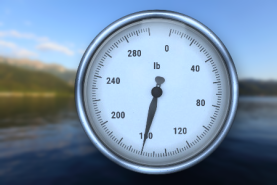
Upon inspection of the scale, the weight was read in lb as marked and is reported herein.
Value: 160 lb
